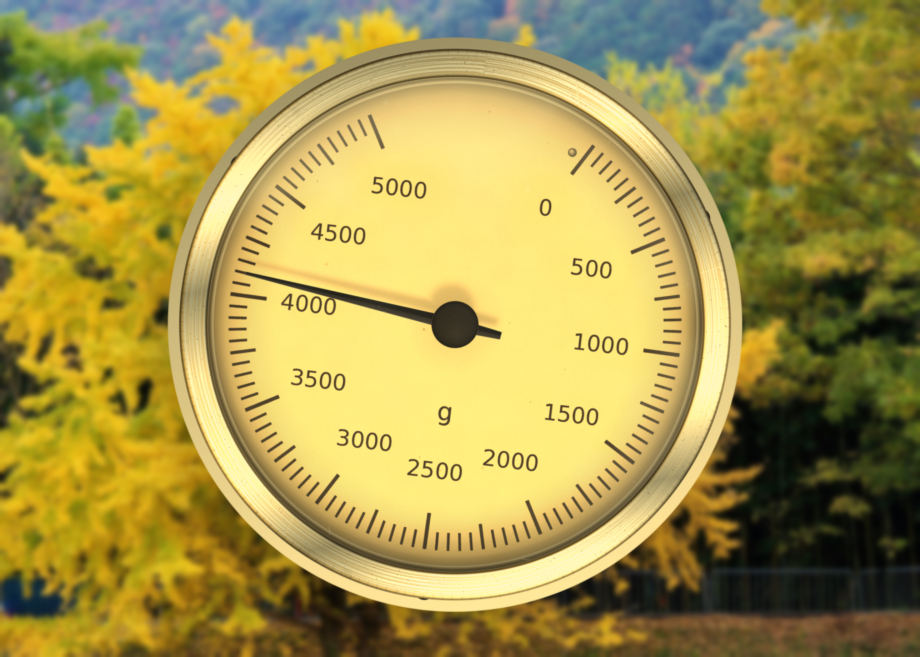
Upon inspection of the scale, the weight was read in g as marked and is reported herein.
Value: 4100 g
